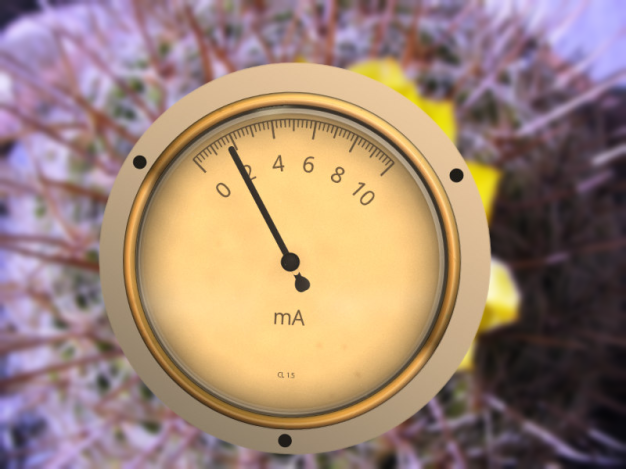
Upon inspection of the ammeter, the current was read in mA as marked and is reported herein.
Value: 1.8 mA
